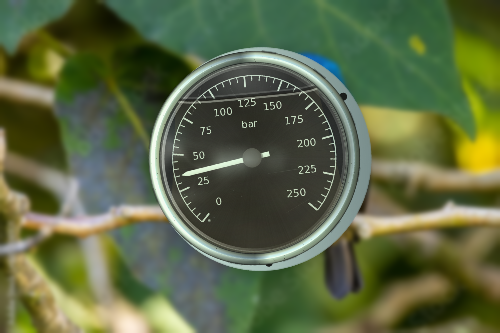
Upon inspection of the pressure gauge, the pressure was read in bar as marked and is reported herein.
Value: 35 bar
